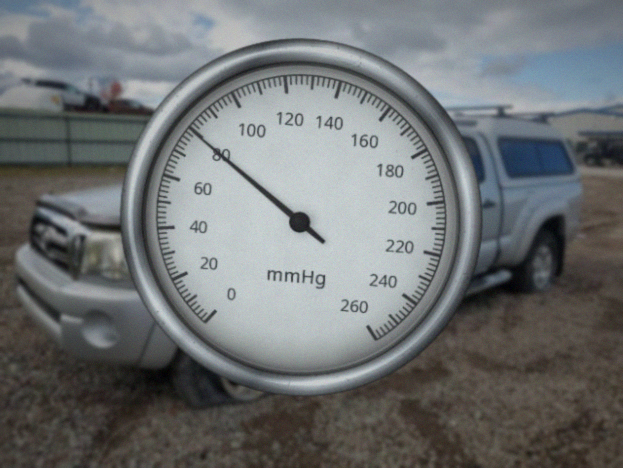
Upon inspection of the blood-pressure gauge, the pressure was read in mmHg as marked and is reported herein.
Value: 80 mmHg
